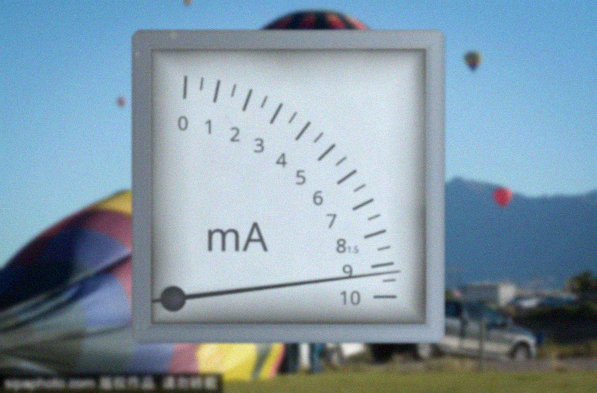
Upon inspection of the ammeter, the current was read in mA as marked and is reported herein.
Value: 9.25 mA
